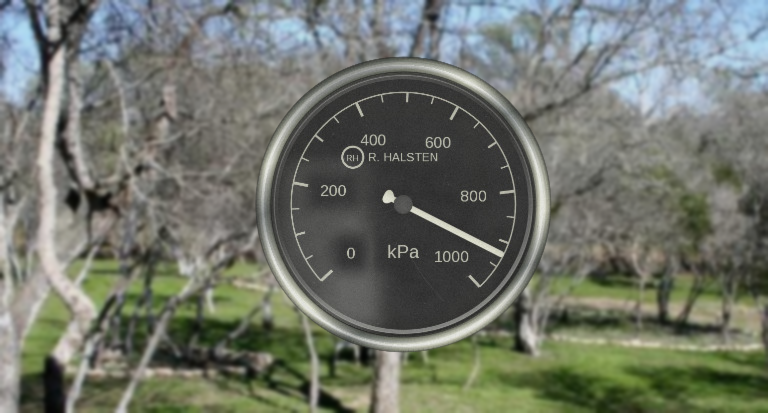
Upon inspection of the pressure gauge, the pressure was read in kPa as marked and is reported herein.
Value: 925 kPa
